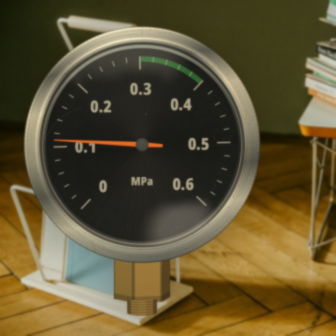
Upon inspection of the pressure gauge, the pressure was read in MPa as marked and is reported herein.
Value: 0.11 MPa
